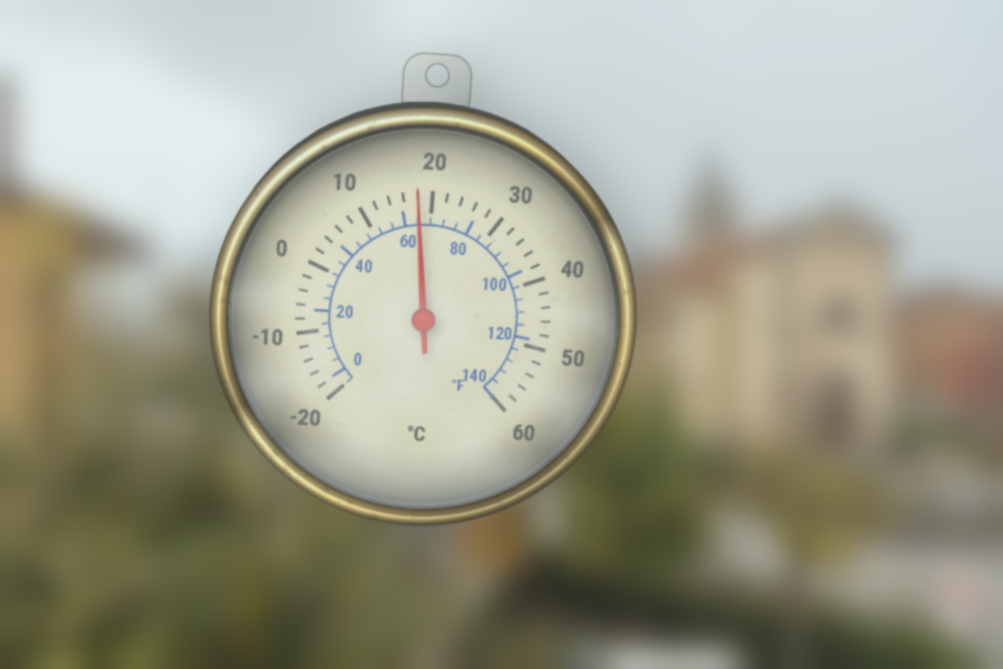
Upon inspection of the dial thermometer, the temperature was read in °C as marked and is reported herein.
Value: 18 °C
